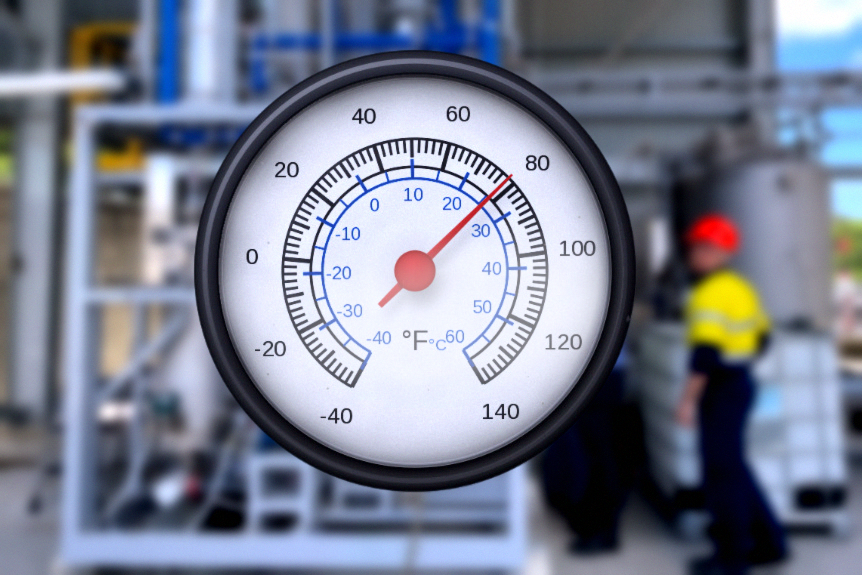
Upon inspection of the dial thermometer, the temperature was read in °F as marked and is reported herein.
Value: 78 °F
